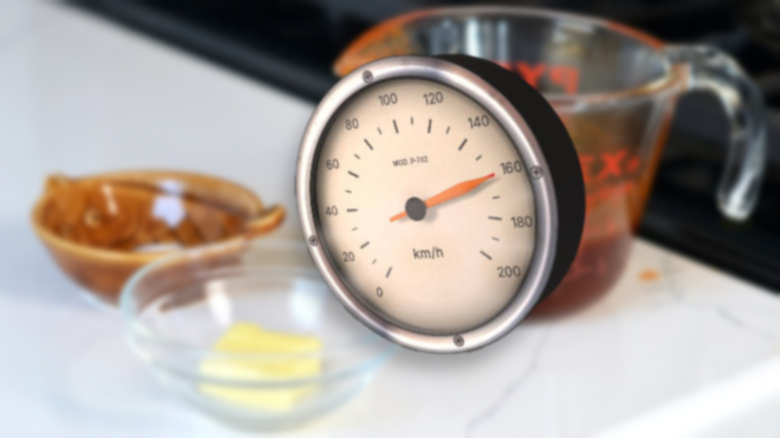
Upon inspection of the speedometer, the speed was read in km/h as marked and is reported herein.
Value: 160 km/h
